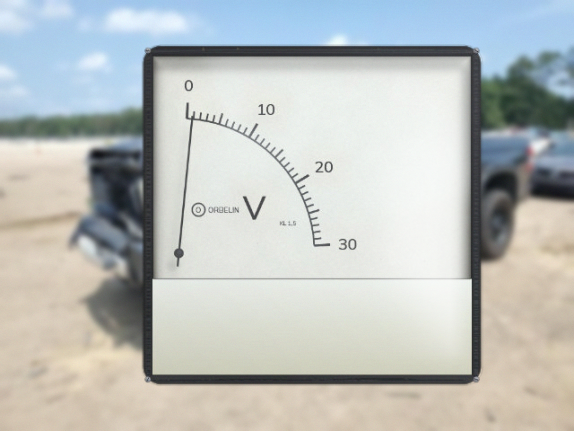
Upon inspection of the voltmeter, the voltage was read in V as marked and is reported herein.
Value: 1 V
